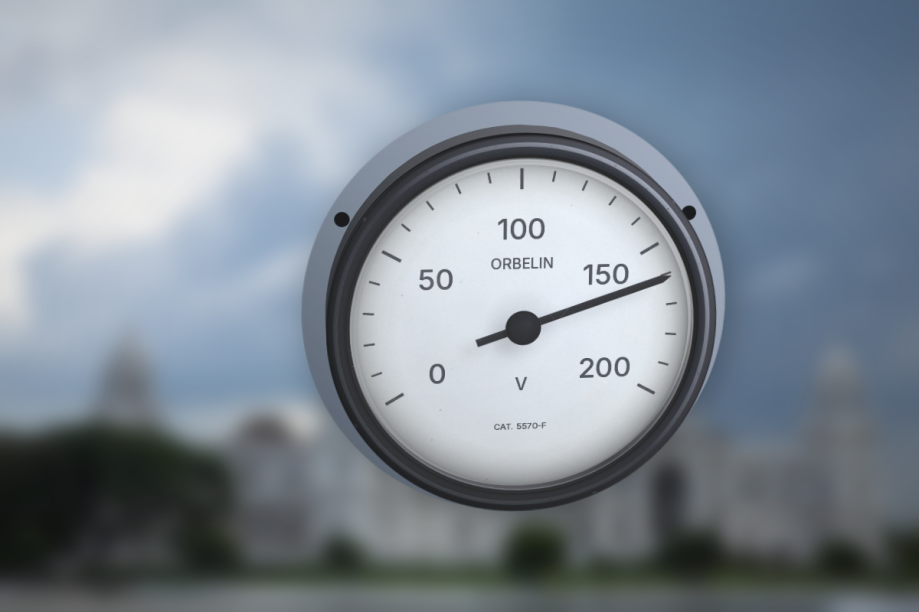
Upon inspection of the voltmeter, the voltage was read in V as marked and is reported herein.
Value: 160 V
